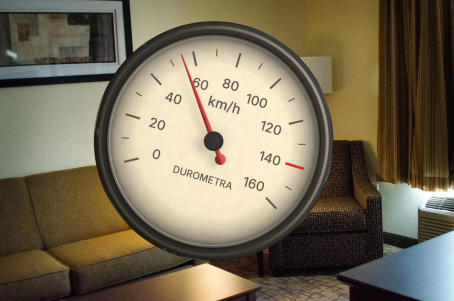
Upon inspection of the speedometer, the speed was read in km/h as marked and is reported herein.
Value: 55 km/h
